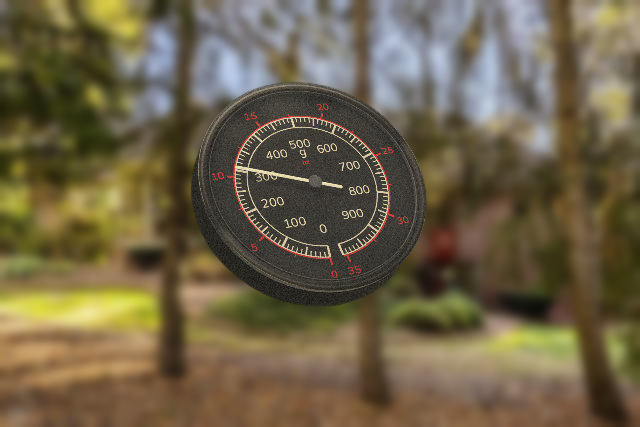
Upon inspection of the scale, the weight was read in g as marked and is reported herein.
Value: 300 g
